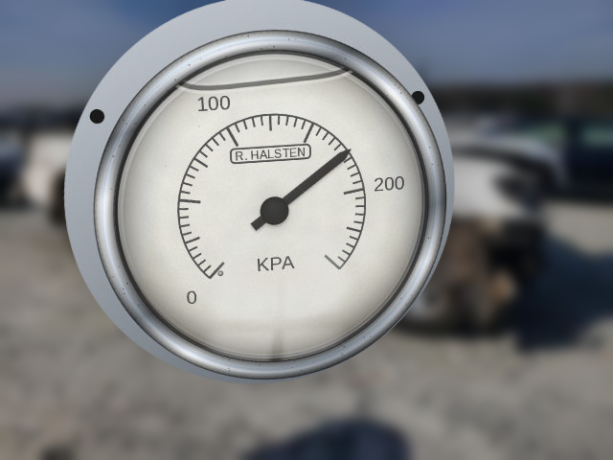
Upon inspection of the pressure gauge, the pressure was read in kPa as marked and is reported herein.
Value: 175 kPa
